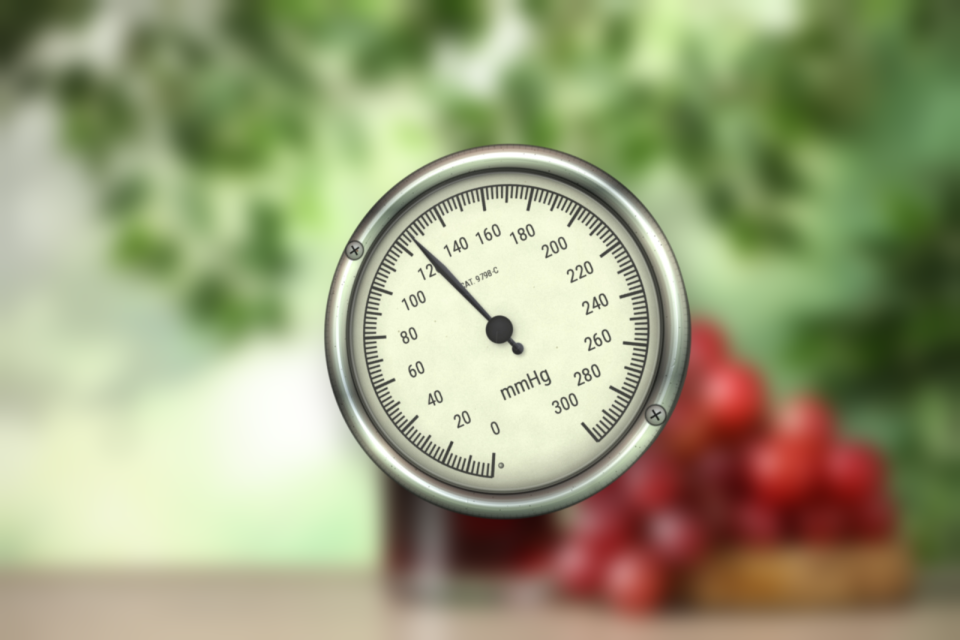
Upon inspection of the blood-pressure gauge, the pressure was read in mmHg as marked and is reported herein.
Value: 126 mmHg
